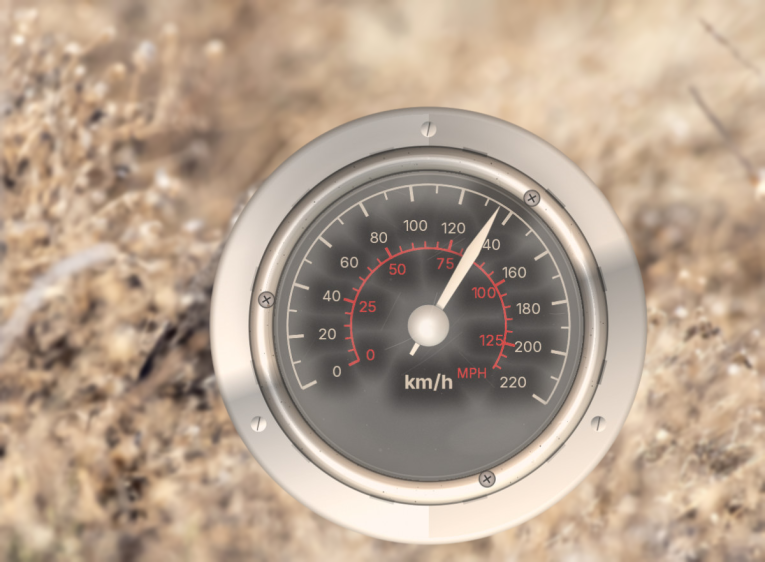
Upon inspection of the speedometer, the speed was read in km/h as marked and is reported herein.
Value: 135 km/h
